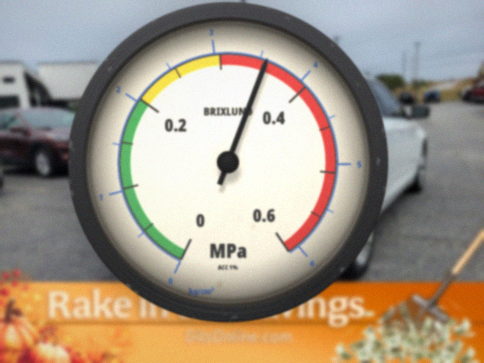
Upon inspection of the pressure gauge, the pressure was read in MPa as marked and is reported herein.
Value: 0.35 MPa
